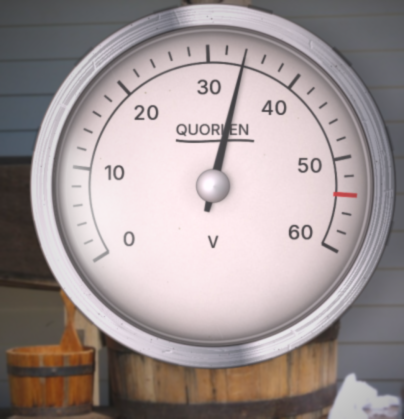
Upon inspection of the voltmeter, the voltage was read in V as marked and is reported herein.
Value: 34 V
